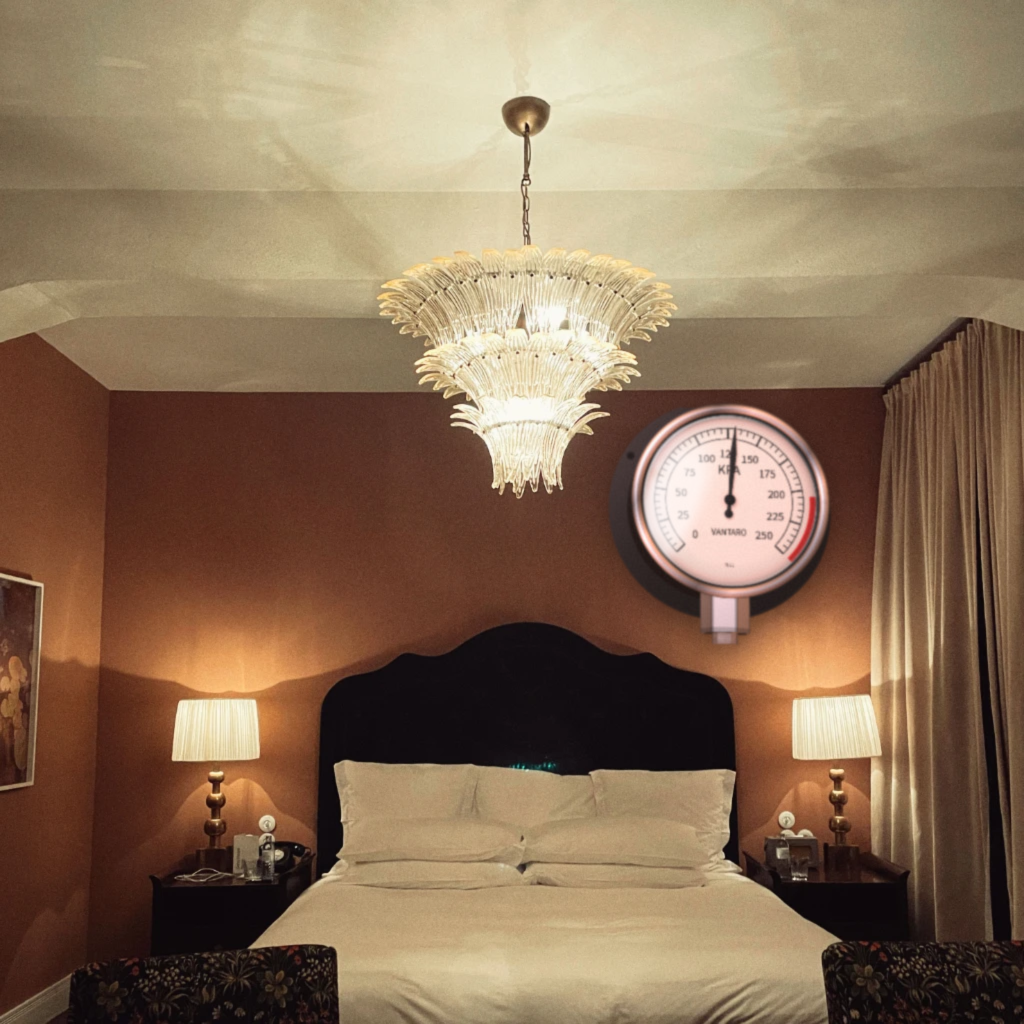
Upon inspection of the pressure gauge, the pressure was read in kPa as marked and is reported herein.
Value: 130 kPa
